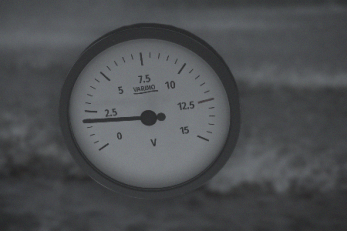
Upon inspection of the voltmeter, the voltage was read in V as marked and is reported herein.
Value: 2 V
